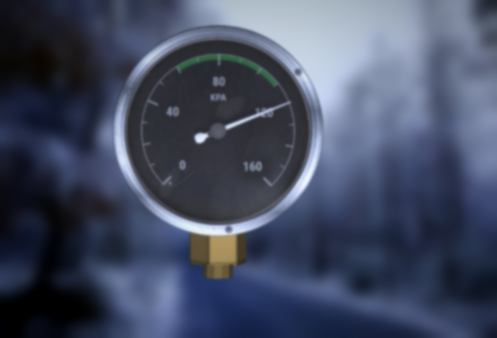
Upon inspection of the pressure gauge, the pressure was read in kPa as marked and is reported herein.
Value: 120 kPa
